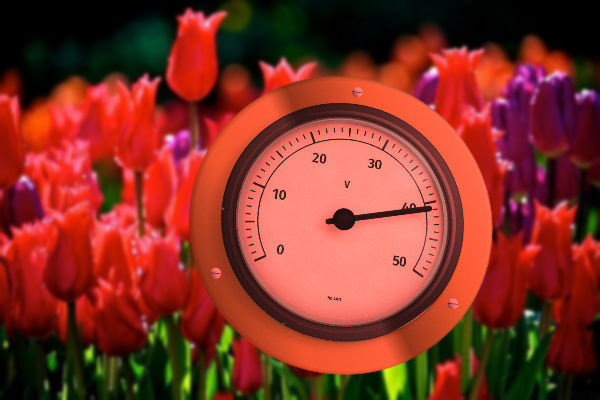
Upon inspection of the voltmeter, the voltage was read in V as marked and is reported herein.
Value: 41 V
